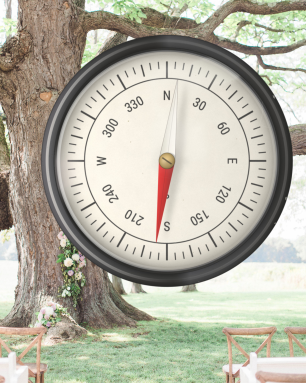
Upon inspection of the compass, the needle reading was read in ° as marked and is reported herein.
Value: 187.5 °
